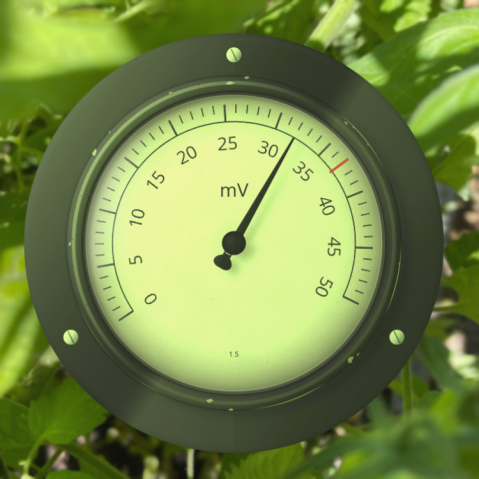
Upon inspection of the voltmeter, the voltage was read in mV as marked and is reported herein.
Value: 32 mV
